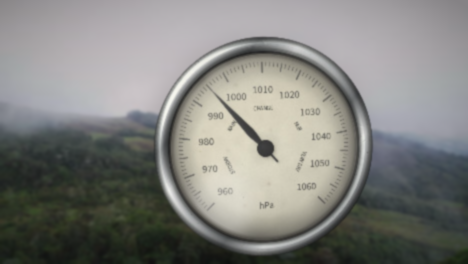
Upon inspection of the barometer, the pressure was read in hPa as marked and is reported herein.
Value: 995 hPa
